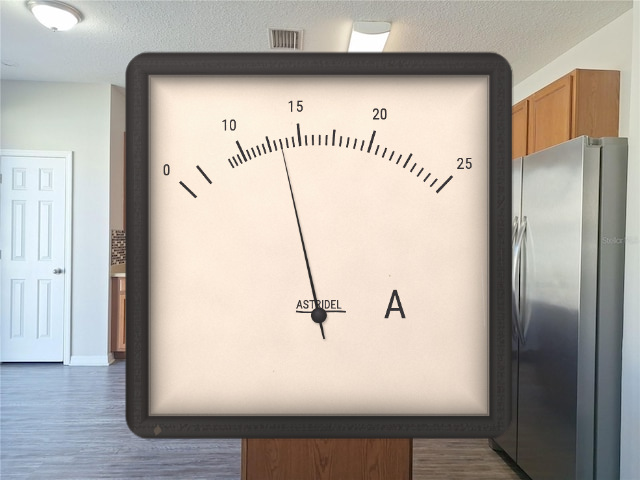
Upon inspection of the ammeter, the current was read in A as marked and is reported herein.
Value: 13.5 A
